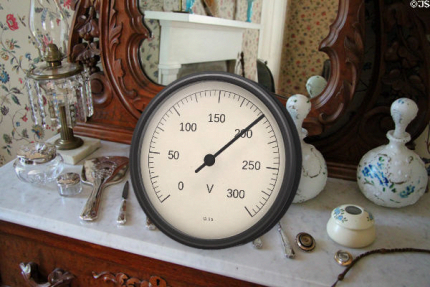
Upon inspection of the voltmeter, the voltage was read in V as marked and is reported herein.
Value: 200 V
